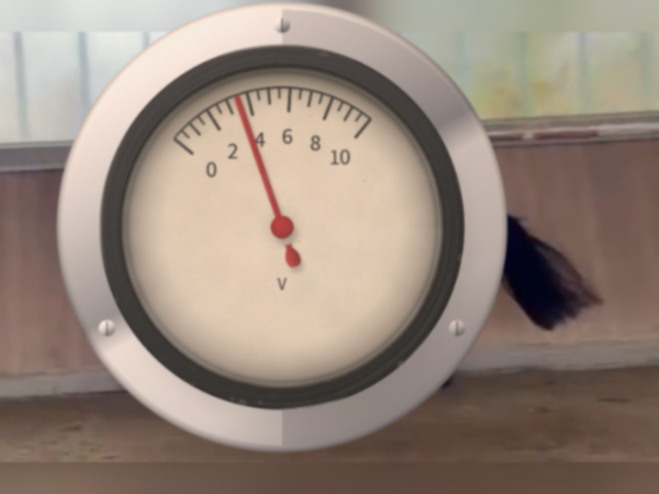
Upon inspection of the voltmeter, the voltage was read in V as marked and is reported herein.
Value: 3.5 V
